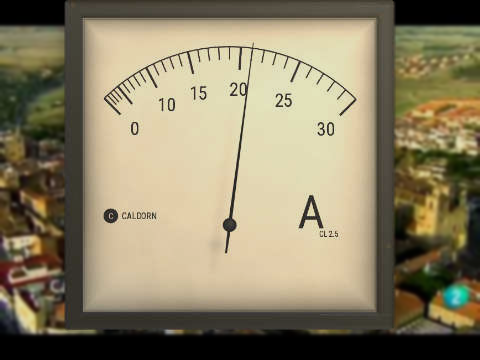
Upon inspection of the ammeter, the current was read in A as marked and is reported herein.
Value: 21 A
